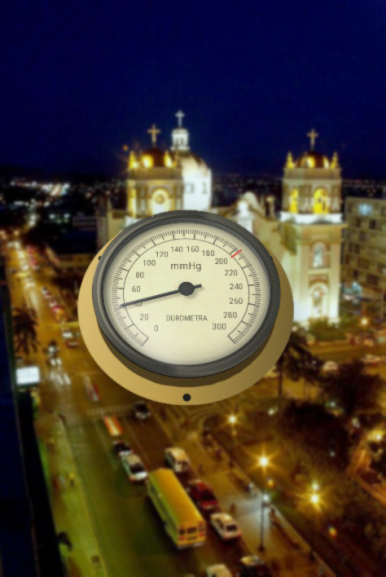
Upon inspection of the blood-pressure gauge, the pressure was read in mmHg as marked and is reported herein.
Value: 40 mmHg
